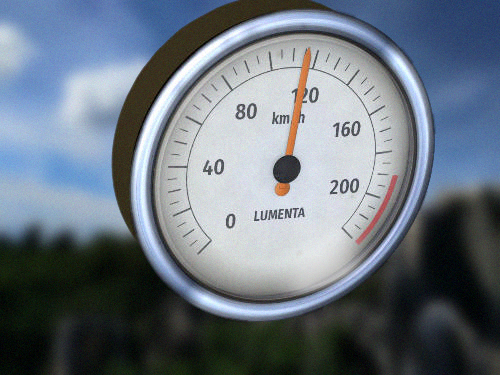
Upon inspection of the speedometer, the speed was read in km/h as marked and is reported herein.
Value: 115 km/h
